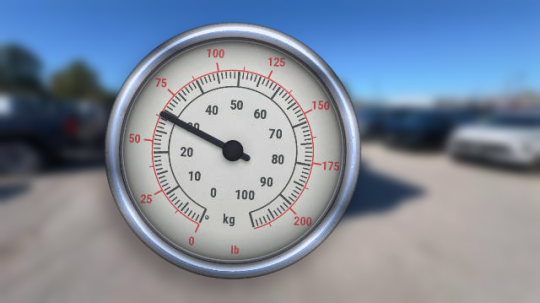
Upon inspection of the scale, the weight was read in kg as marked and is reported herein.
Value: 29 kg
